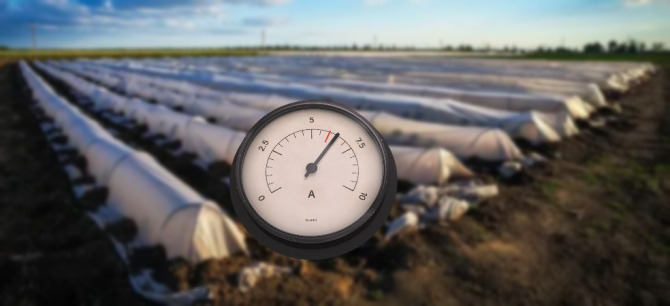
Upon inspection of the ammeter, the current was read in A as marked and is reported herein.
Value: 6.5 A
